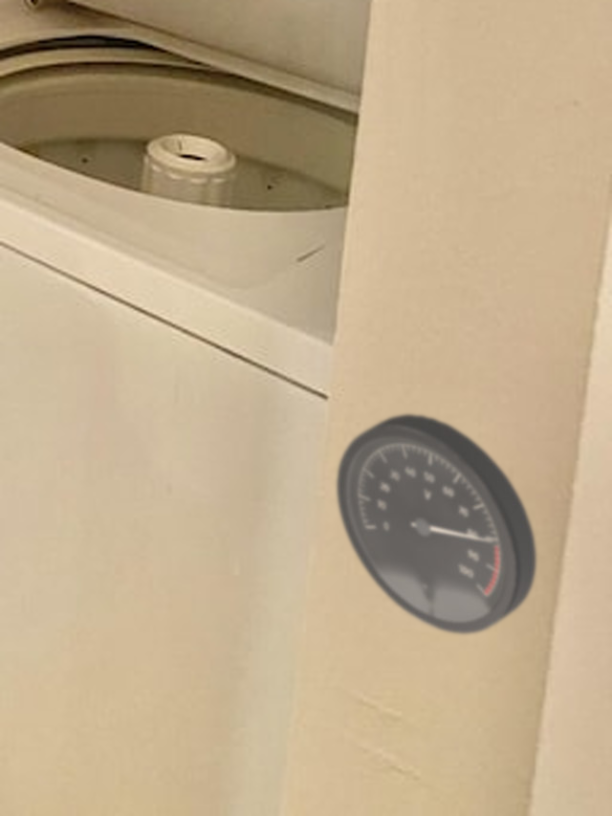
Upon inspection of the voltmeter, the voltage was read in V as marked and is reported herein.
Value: 80 V
